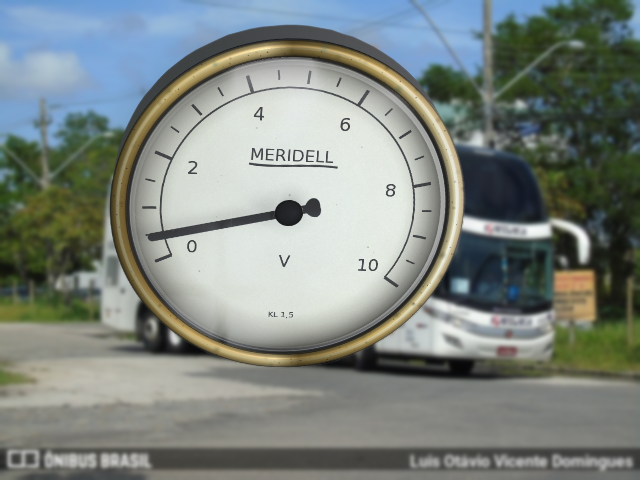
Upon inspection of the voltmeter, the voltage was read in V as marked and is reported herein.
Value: 0.5 V
